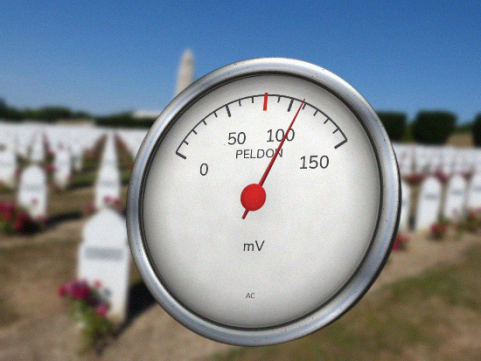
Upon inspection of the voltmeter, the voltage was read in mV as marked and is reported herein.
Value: 110 mV
